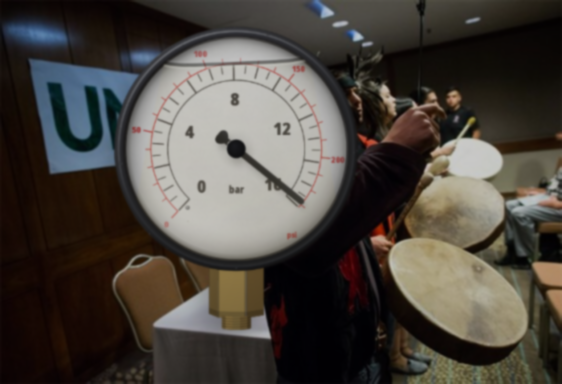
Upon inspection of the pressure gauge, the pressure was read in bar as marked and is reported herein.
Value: 15.75 bar
